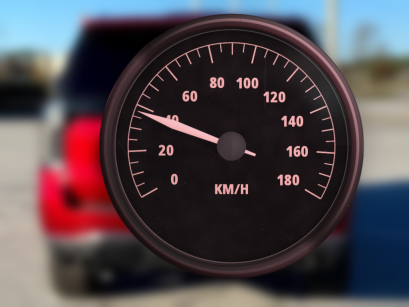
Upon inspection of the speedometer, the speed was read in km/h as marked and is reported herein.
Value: 37.5 km/h
